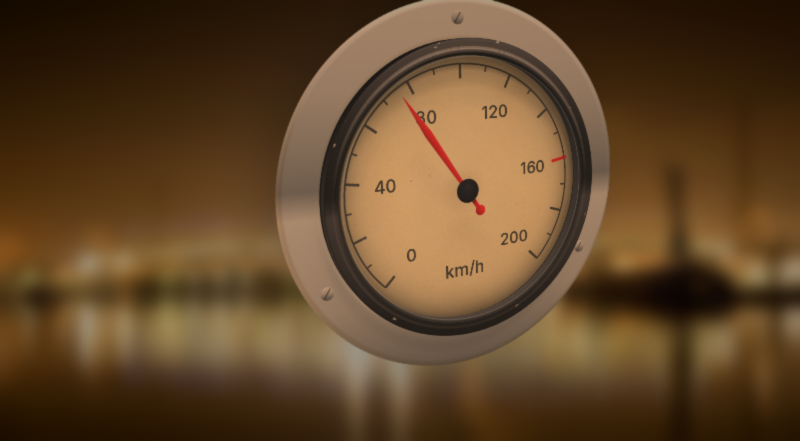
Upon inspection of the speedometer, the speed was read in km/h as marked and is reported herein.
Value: 75 km/h
